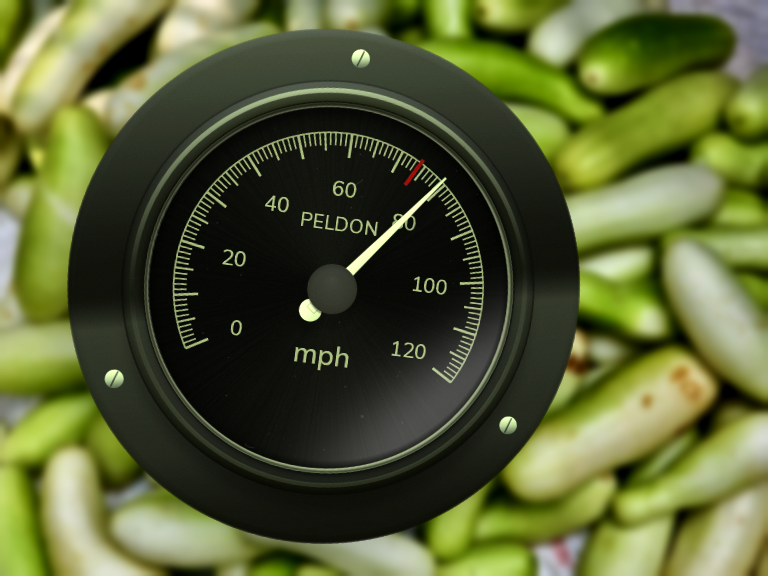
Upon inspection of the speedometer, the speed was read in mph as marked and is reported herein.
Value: 79 mph
